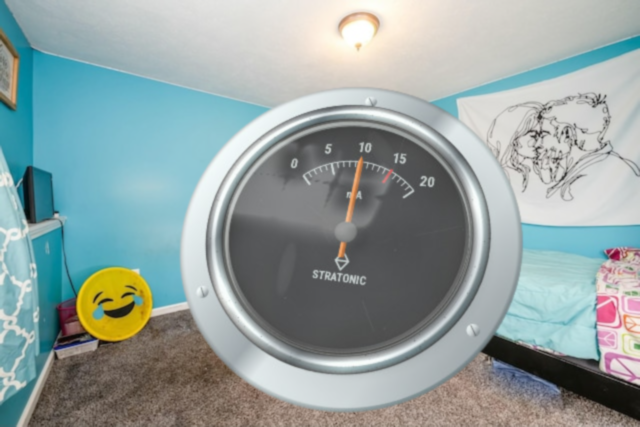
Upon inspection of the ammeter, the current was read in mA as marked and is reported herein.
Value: 10 mA
